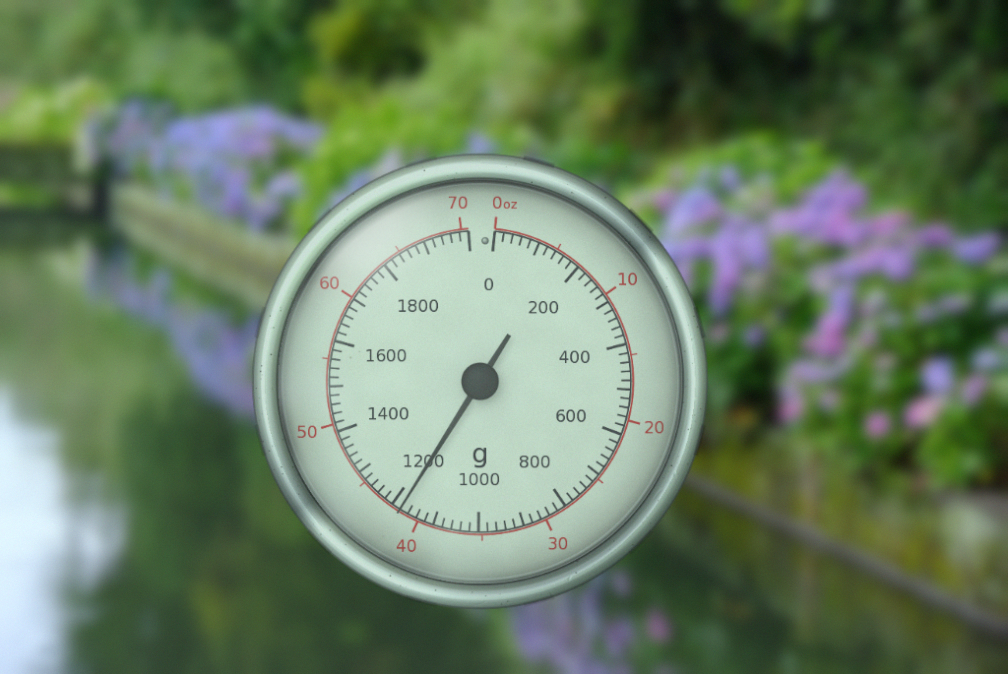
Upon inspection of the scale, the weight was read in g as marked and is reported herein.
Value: 1180 g
